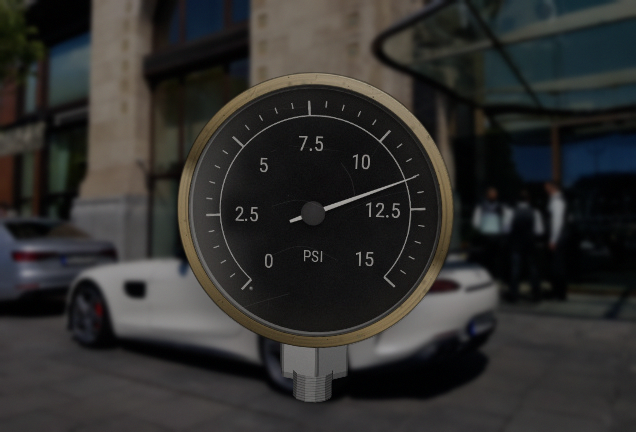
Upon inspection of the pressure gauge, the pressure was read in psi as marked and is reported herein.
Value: 11.5 psi
